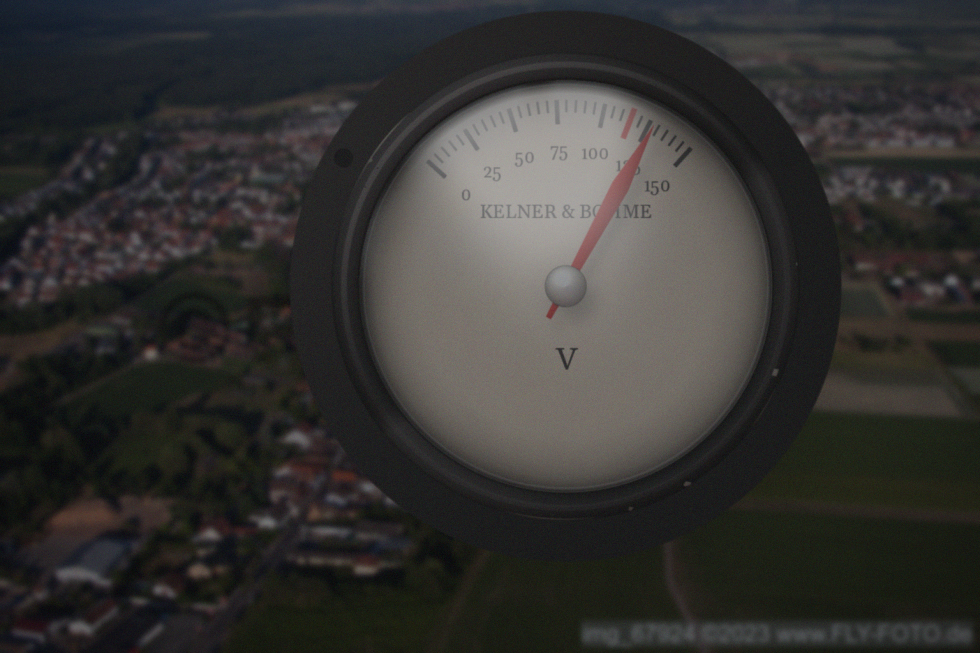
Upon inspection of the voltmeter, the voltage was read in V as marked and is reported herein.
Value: 127.5 V
